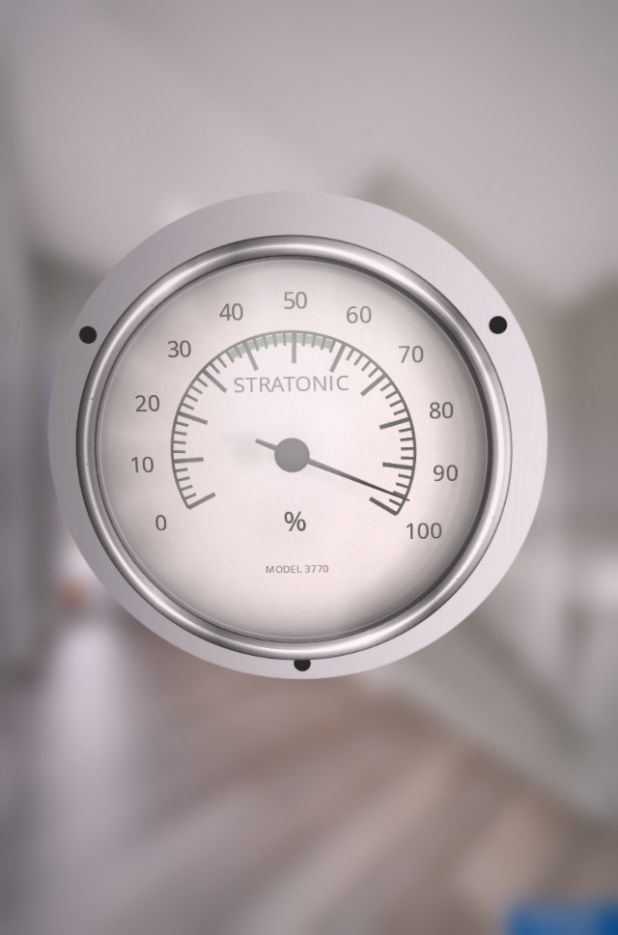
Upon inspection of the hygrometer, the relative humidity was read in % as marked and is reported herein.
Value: 96 %
